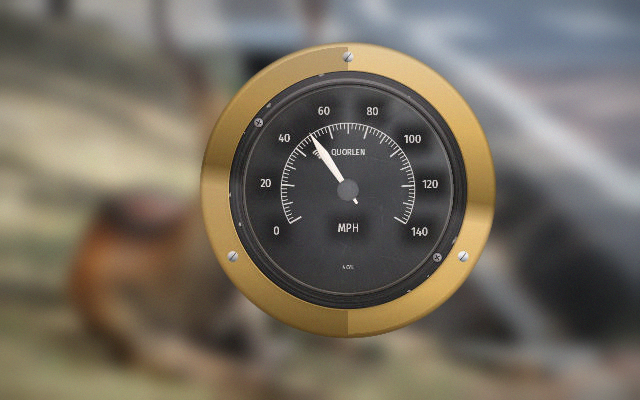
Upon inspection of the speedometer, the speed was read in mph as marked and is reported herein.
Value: 50 mph
